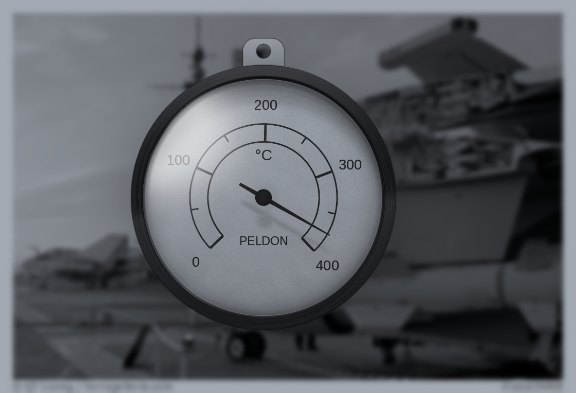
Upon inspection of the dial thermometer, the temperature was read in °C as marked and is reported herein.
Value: 375 °C
